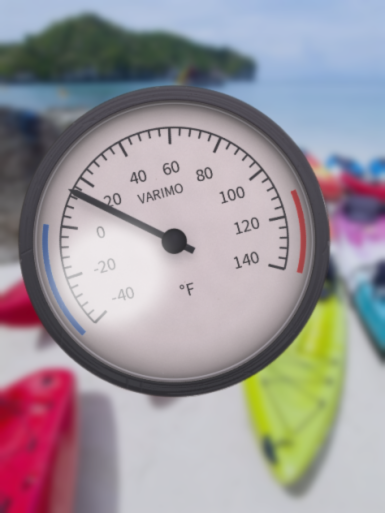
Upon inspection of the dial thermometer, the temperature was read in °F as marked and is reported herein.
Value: 14 °F
